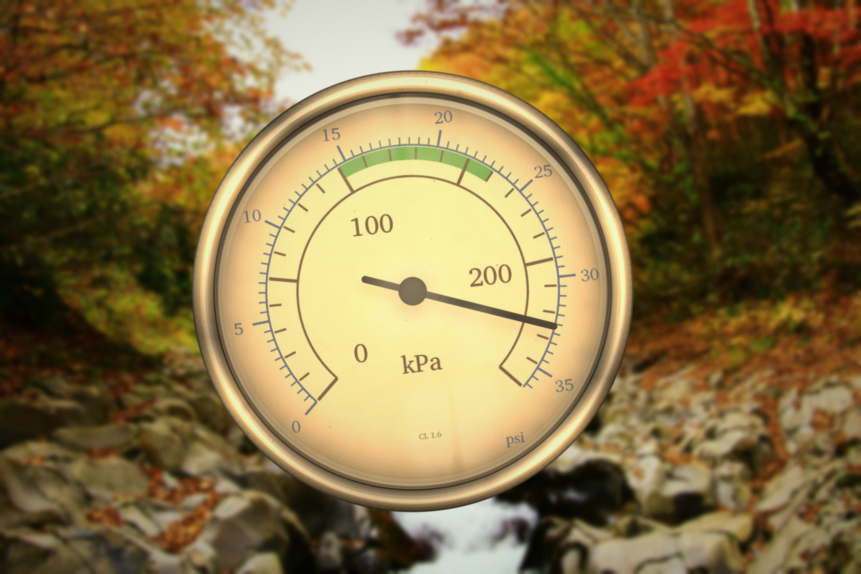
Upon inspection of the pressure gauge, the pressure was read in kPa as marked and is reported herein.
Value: 225 kPa
